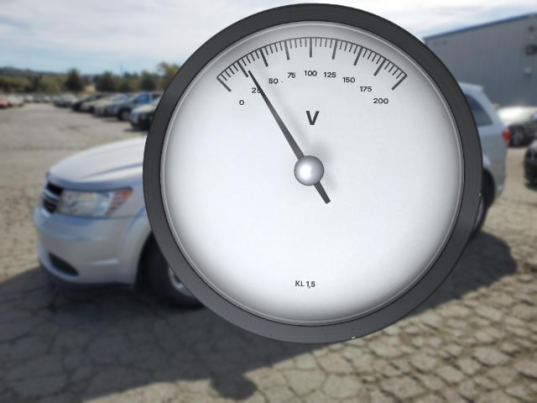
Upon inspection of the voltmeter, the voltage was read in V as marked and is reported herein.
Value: 30 V
